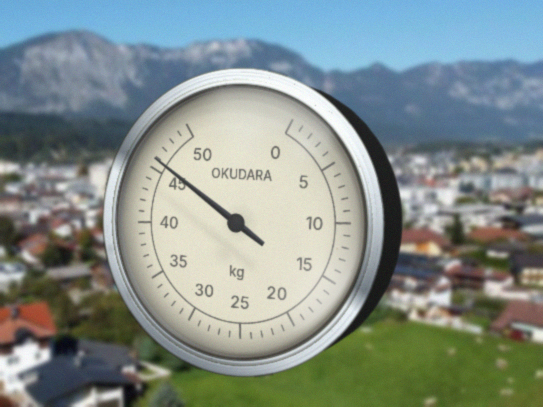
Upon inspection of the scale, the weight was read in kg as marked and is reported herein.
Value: 46 kg
